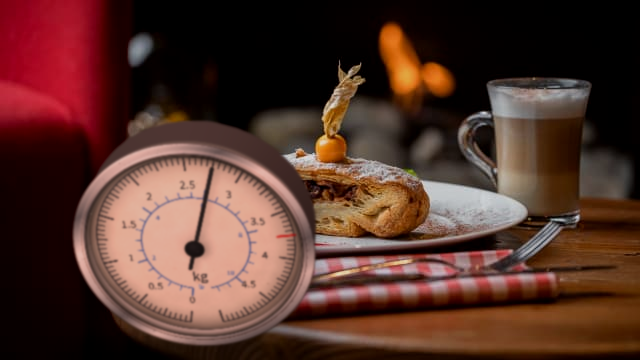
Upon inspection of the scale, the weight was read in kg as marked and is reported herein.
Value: 2.75 kg
